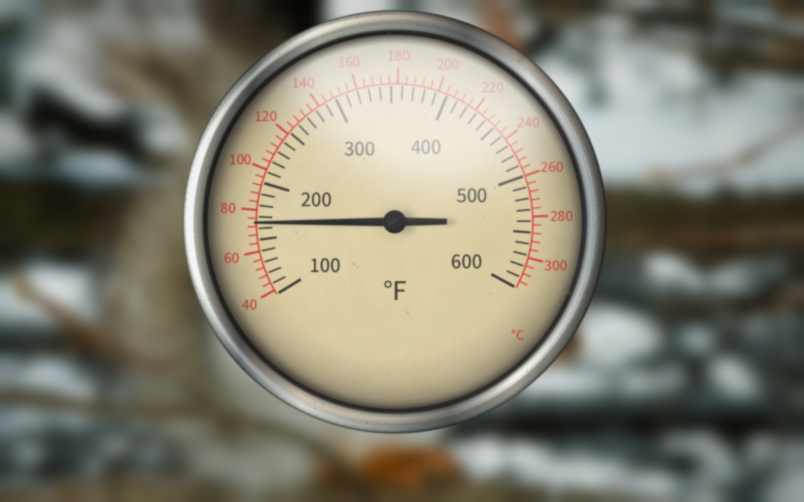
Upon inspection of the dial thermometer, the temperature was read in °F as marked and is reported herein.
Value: 165 °F
